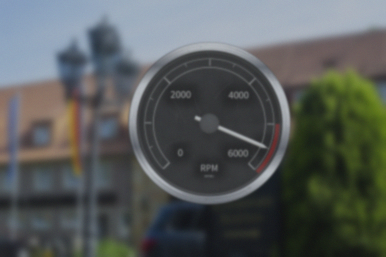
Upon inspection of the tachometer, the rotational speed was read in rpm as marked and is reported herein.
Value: 5500 rpm
